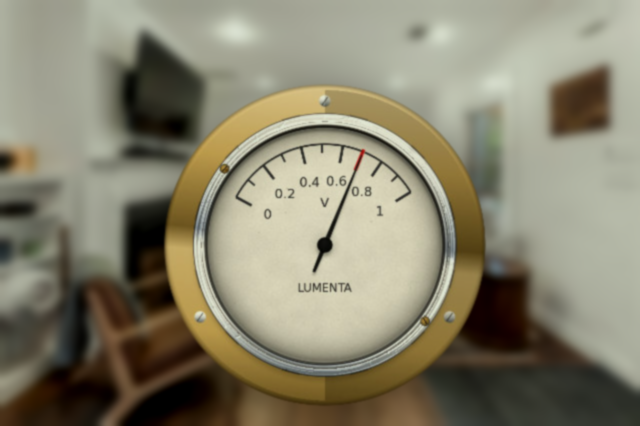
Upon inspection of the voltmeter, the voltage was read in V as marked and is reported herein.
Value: 0.7 V
